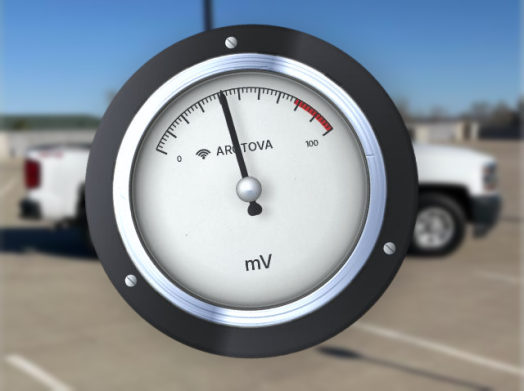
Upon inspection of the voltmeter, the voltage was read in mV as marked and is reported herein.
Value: 42 mV
